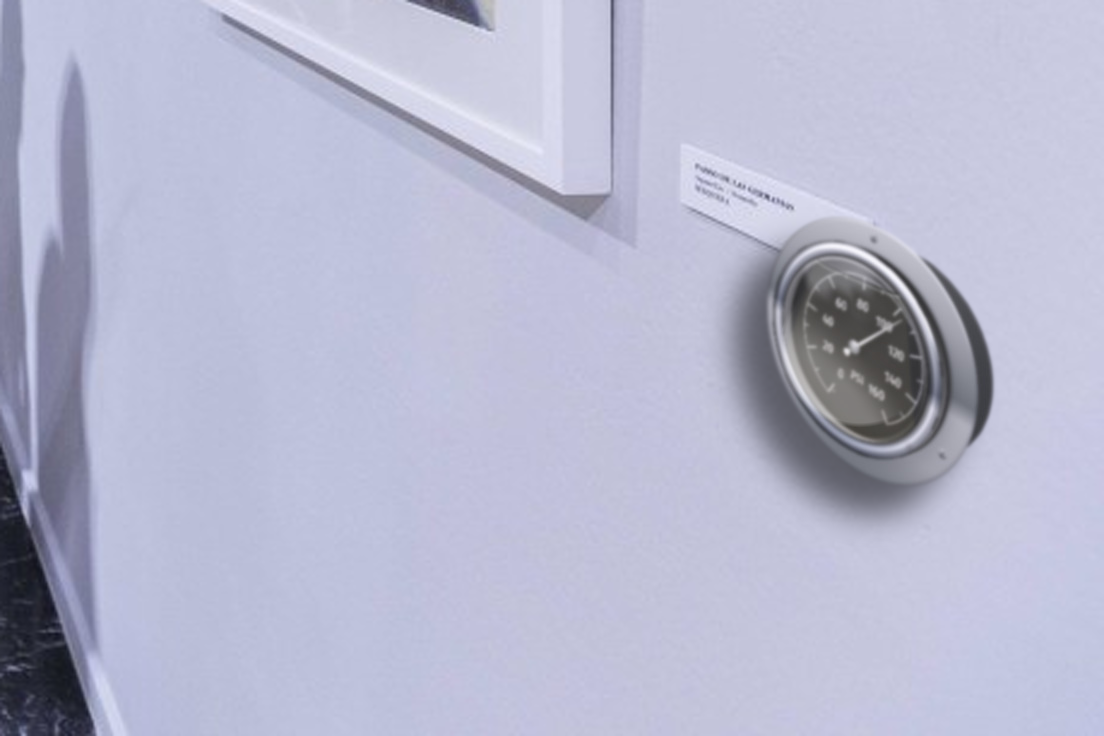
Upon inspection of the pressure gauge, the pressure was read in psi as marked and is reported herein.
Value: 105 psi
